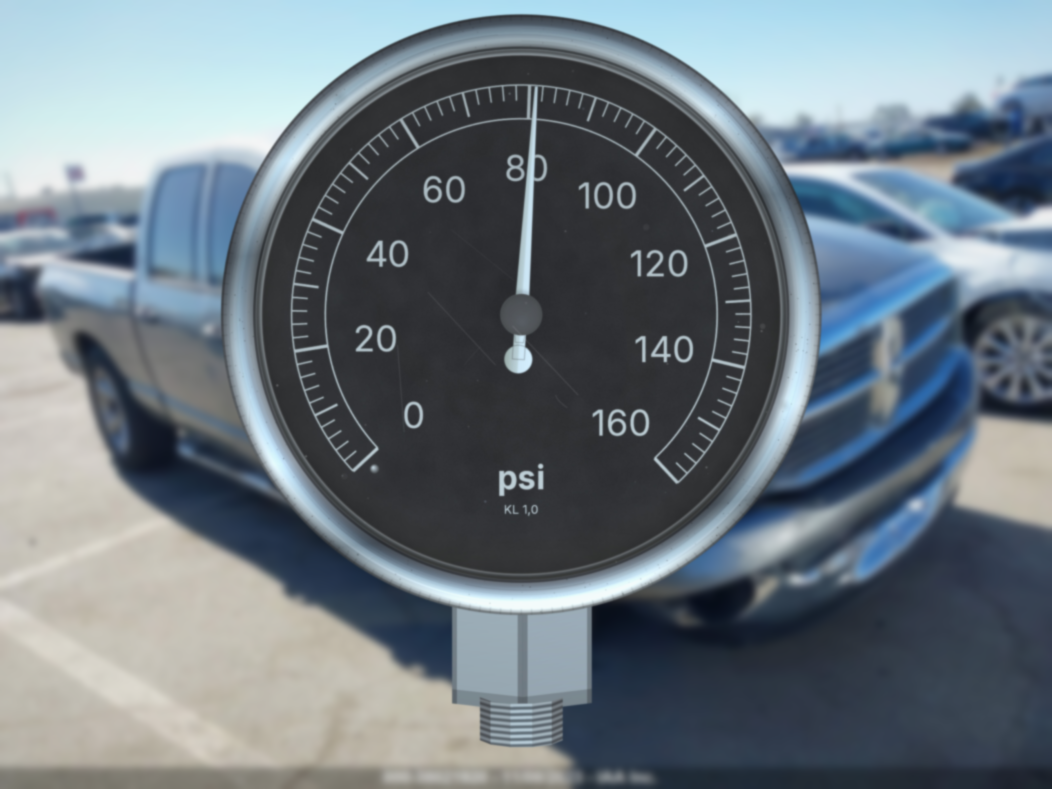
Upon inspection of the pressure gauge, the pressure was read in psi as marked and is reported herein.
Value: 81 psi
